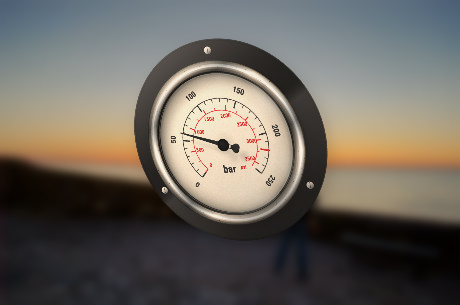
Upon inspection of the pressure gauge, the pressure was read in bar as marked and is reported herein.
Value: 60 bar
